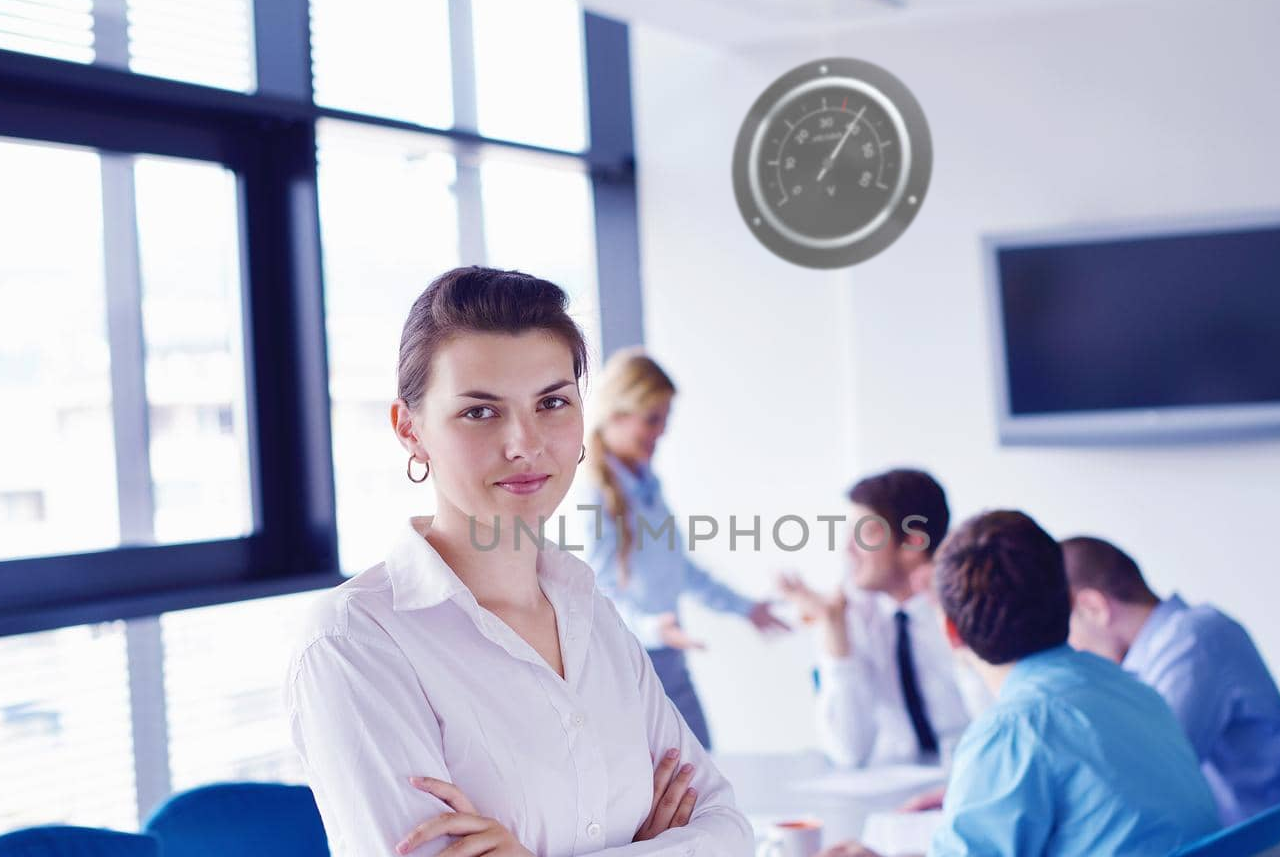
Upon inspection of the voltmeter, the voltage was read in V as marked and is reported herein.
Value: 40 V
